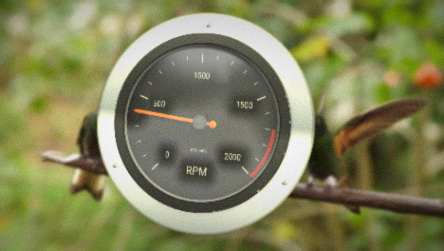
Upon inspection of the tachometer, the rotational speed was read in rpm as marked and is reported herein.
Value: 400 rpm
